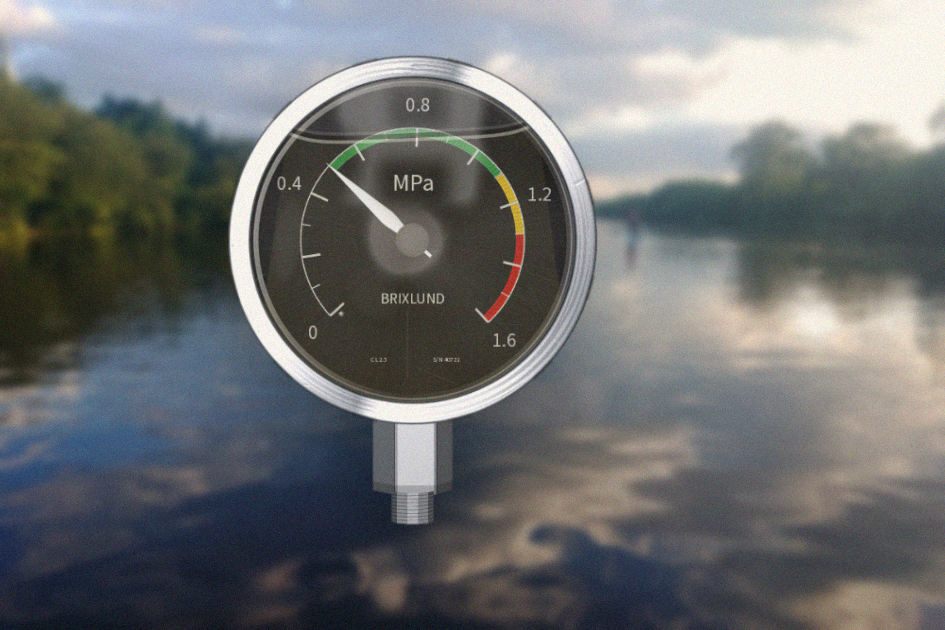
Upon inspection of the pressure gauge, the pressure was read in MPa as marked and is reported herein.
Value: 0.5 MPa
